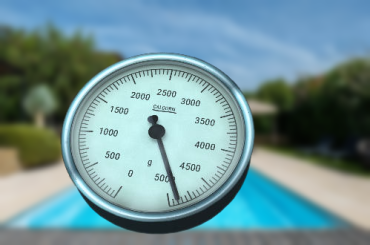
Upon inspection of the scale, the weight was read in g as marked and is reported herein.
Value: 4900 g
